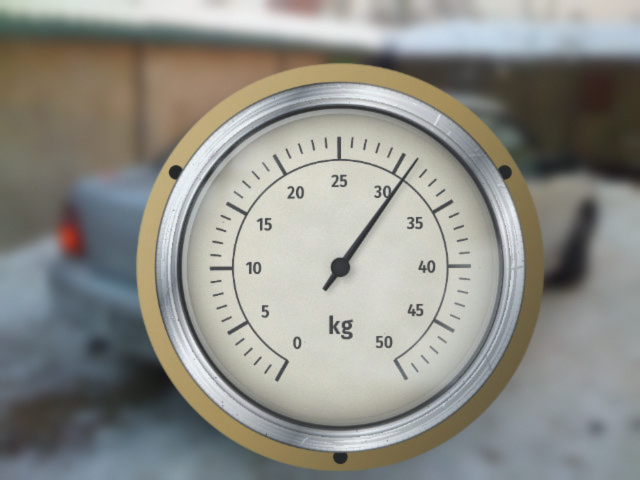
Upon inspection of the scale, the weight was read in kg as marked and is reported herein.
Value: 31 kg
